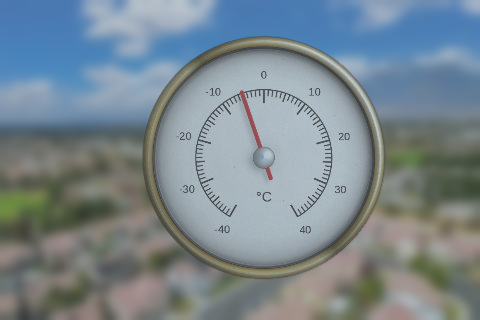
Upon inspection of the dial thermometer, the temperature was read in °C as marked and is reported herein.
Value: -5 °C
